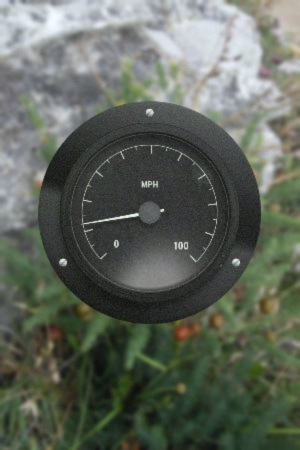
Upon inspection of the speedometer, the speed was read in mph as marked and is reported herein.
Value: 12.5 mph
